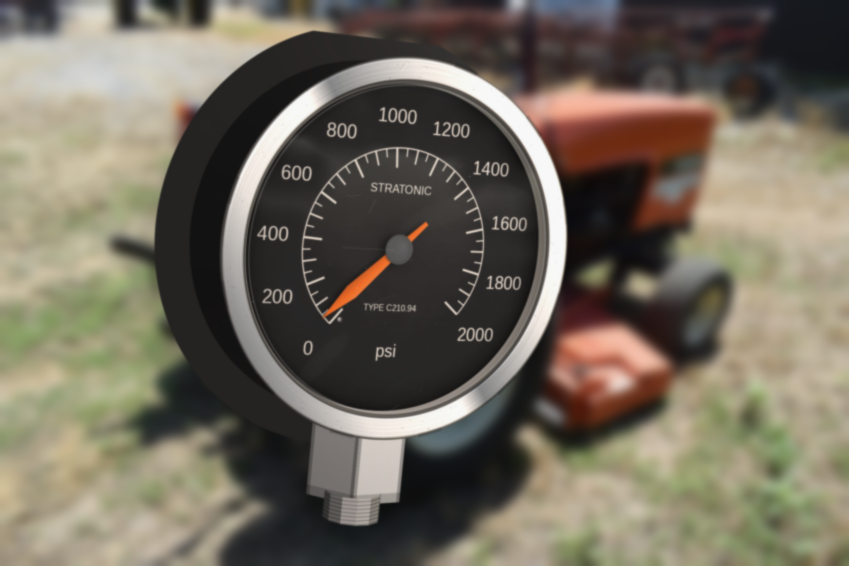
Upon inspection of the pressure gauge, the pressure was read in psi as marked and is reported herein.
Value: 50 psi
